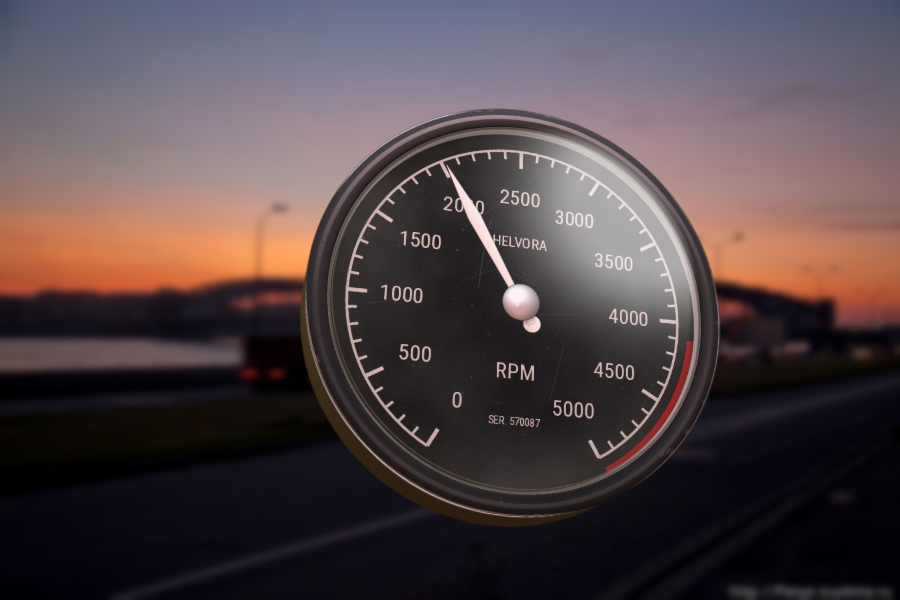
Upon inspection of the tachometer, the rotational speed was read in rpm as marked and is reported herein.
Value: 2000 rpm
